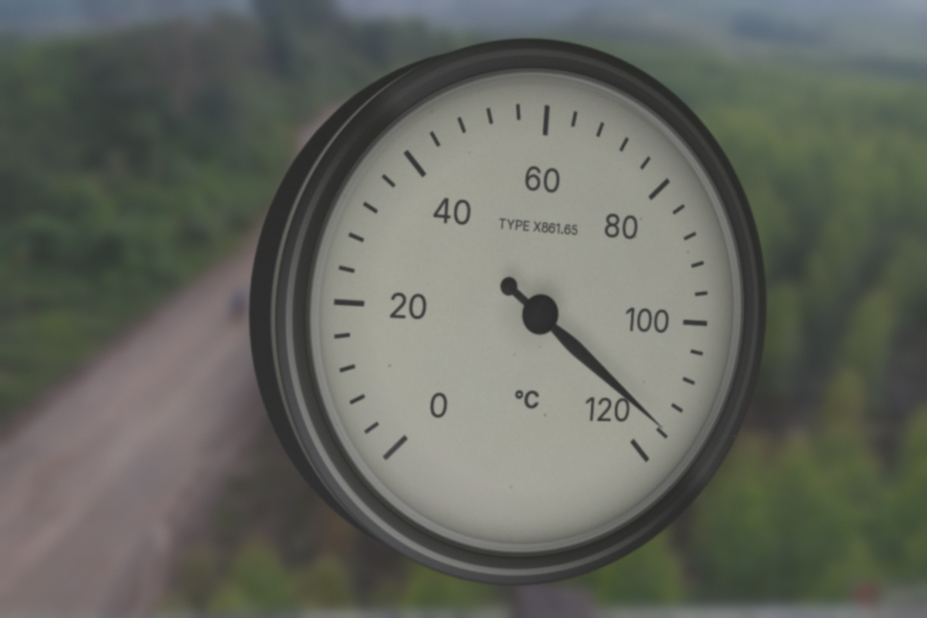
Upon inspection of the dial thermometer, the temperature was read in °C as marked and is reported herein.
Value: 116 °C
